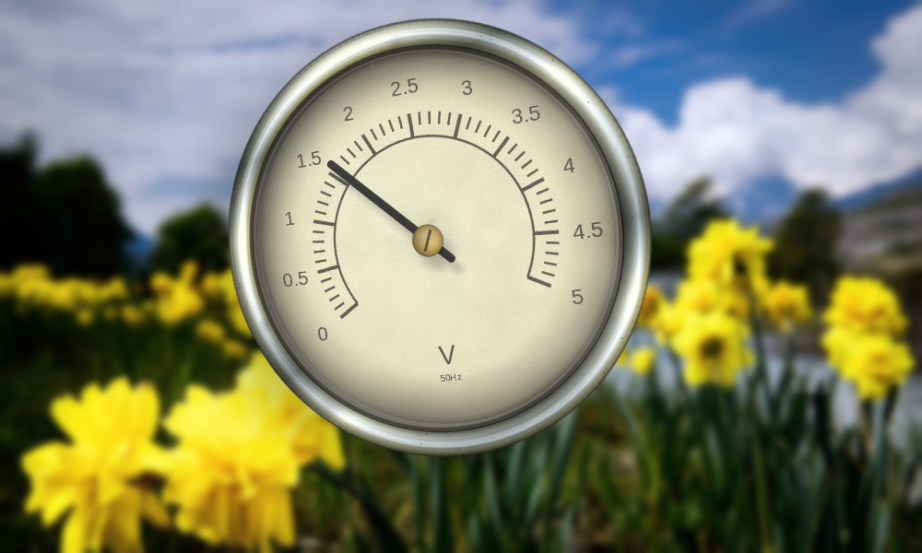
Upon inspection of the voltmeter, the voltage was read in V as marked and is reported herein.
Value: 1.6 V
